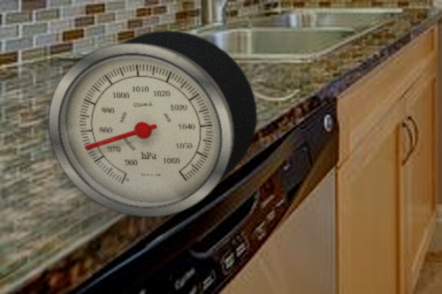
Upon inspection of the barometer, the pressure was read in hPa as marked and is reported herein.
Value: 975 hPa
